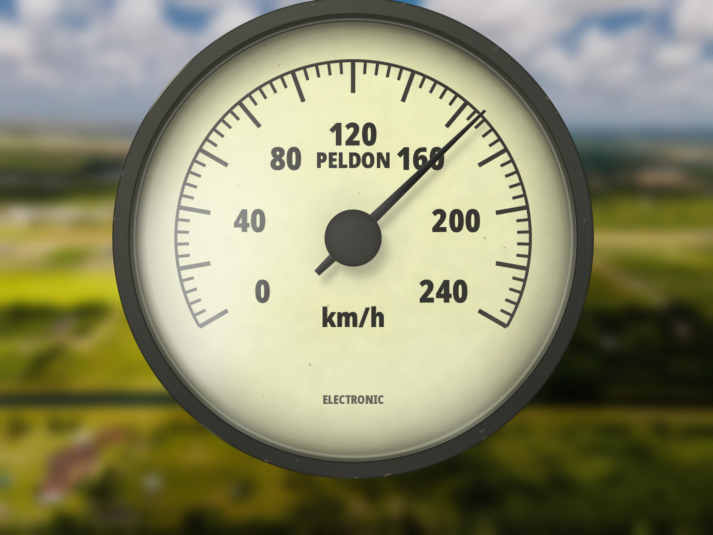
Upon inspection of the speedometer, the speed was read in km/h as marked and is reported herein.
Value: 166 km/h
